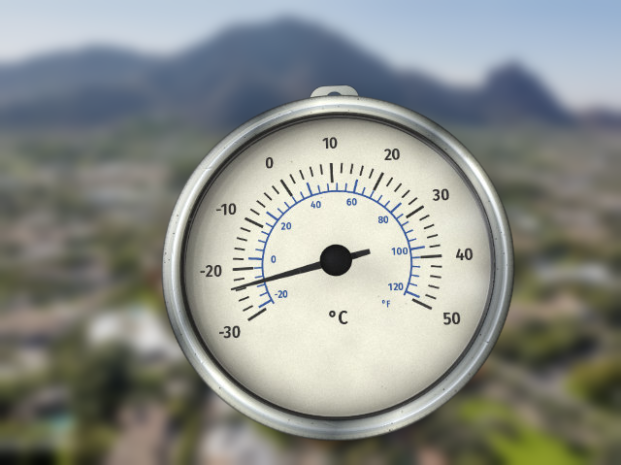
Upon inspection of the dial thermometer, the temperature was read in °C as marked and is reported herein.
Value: -24 °C
